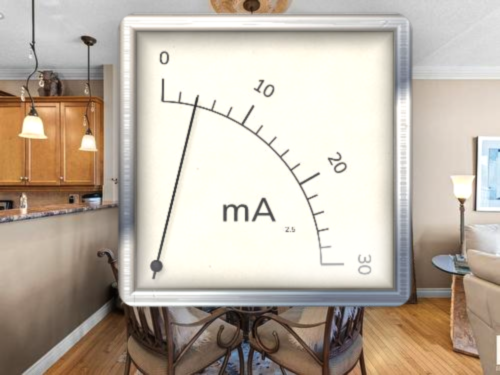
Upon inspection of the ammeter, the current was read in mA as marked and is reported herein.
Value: 4 mA
